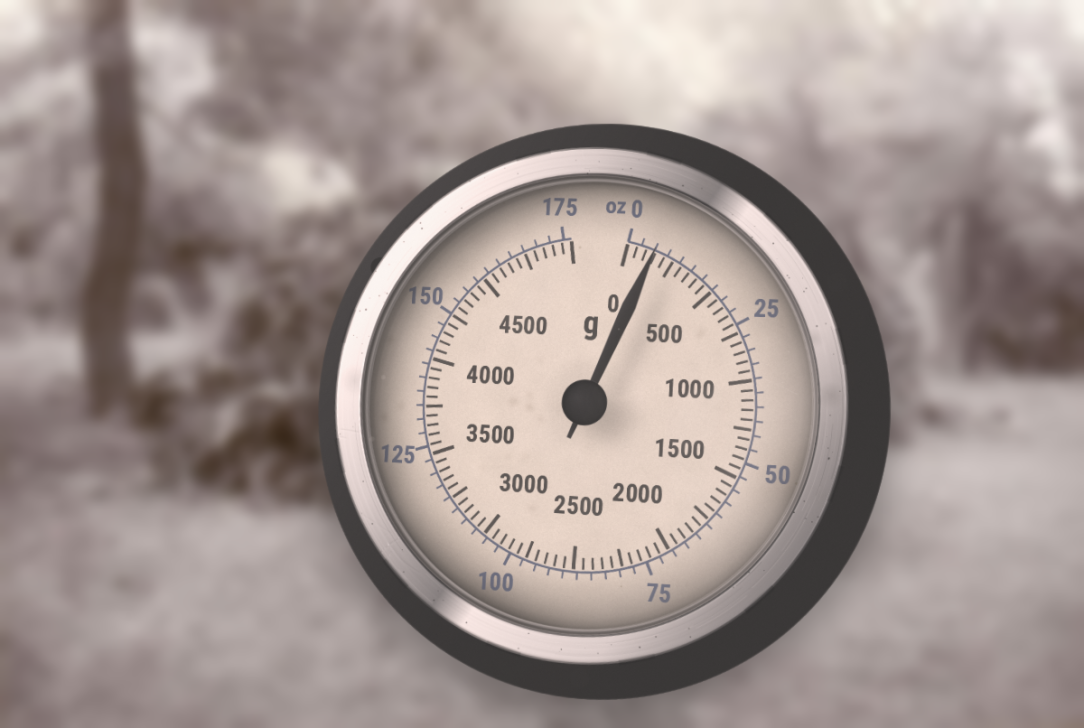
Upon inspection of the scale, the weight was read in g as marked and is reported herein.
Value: 150 g
